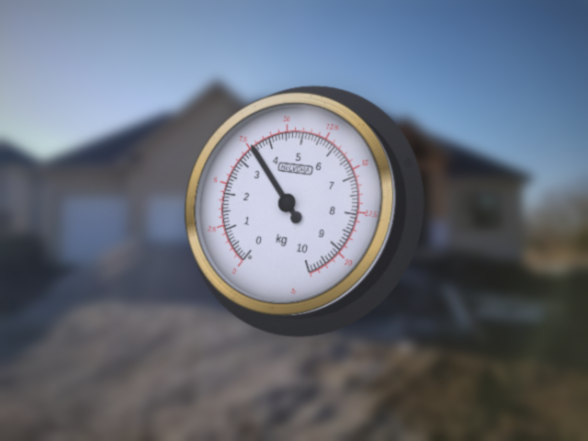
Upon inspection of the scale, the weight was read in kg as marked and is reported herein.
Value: 3.5 kg
